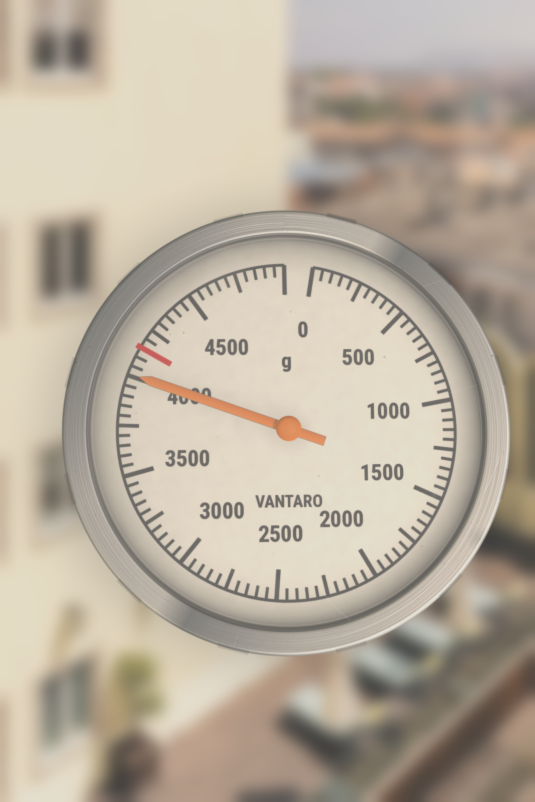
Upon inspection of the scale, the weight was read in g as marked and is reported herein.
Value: 4000 g
